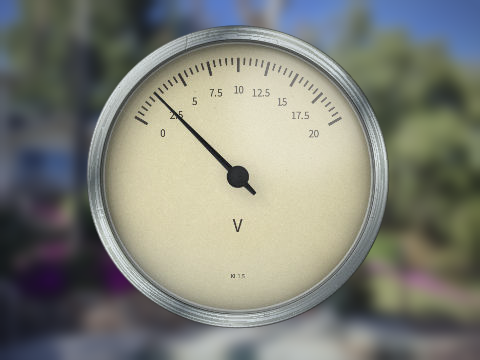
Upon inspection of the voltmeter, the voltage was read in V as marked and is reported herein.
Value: 2.5 V
